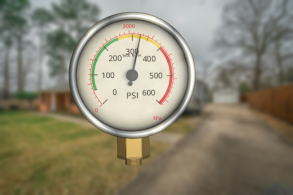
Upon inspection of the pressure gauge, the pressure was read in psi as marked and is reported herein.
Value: 325 psi
